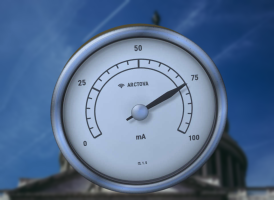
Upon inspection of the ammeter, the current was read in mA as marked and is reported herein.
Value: 75 mA
